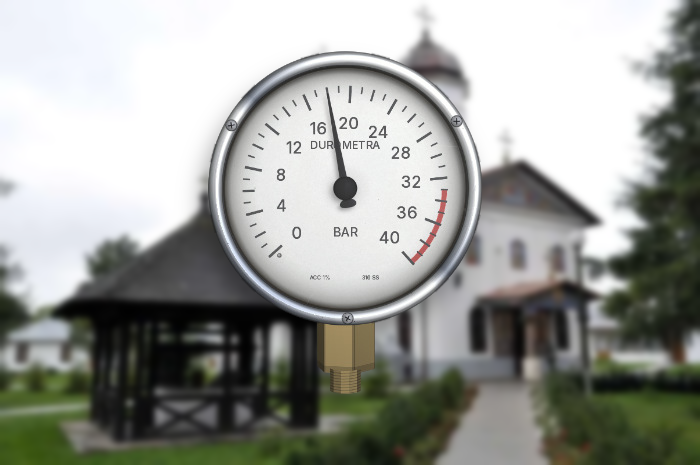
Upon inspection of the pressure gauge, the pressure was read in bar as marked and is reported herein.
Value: 18 bar
